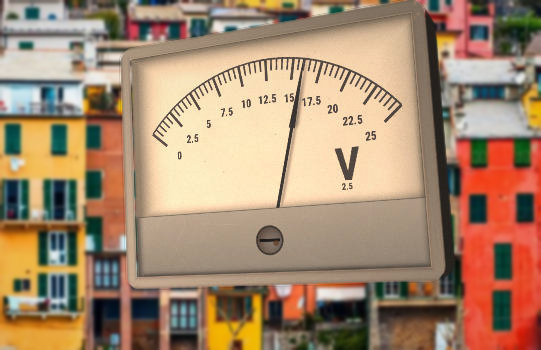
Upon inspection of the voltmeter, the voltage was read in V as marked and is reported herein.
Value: 16 V
